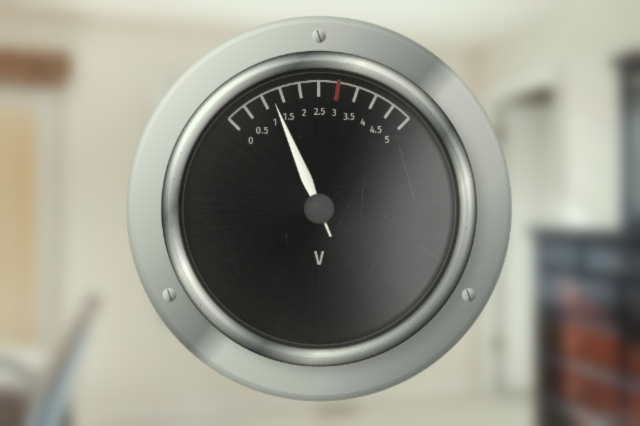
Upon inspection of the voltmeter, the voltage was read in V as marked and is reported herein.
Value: 1.25 V
